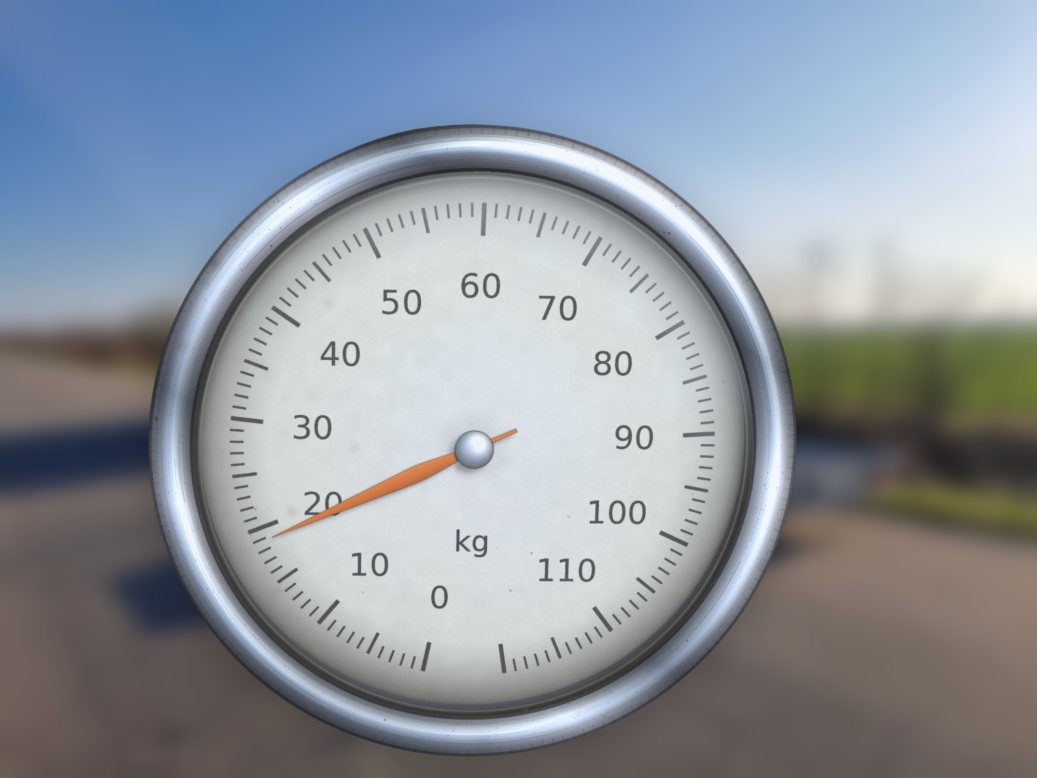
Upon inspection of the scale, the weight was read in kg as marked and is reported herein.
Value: 19 kg
